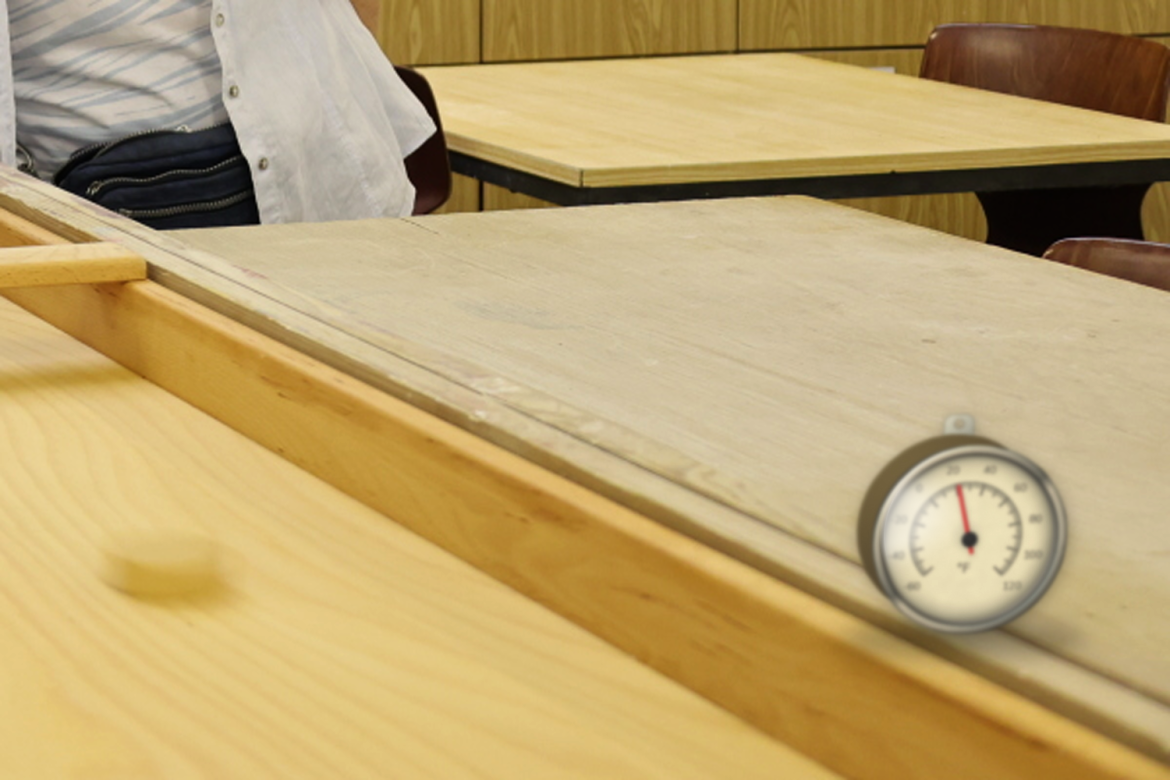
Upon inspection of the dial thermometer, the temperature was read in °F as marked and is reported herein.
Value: 20 °F
